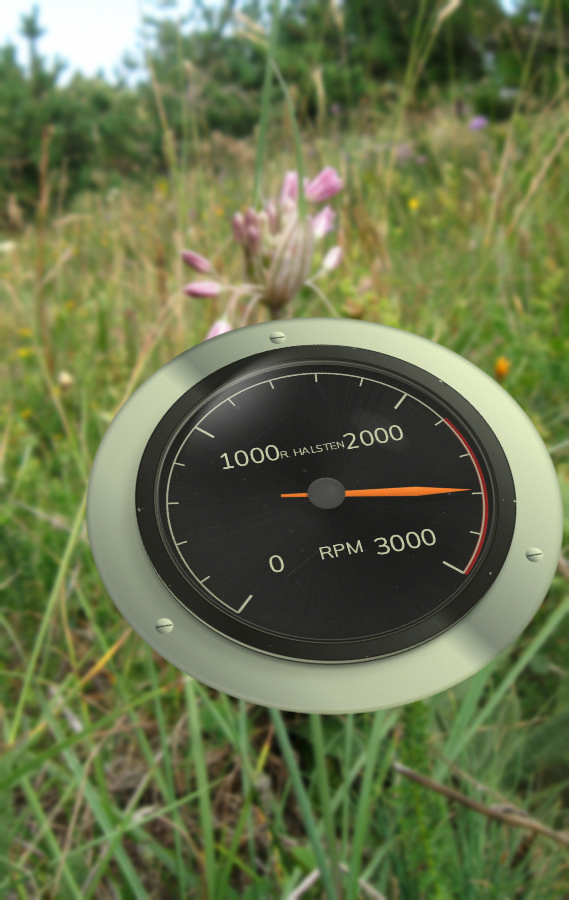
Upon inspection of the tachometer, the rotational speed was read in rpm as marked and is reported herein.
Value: 2600 rpm
